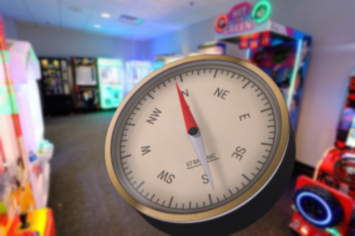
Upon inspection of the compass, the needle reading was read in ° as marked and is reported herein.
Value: 355 °
